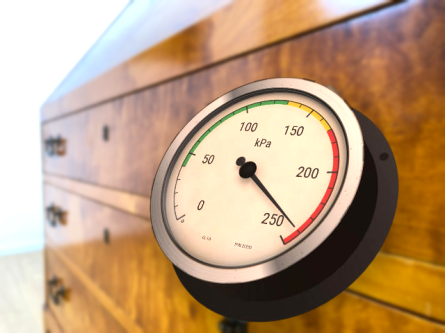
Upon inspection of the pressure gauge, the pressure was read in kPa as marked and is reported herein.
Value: 240 kPa
